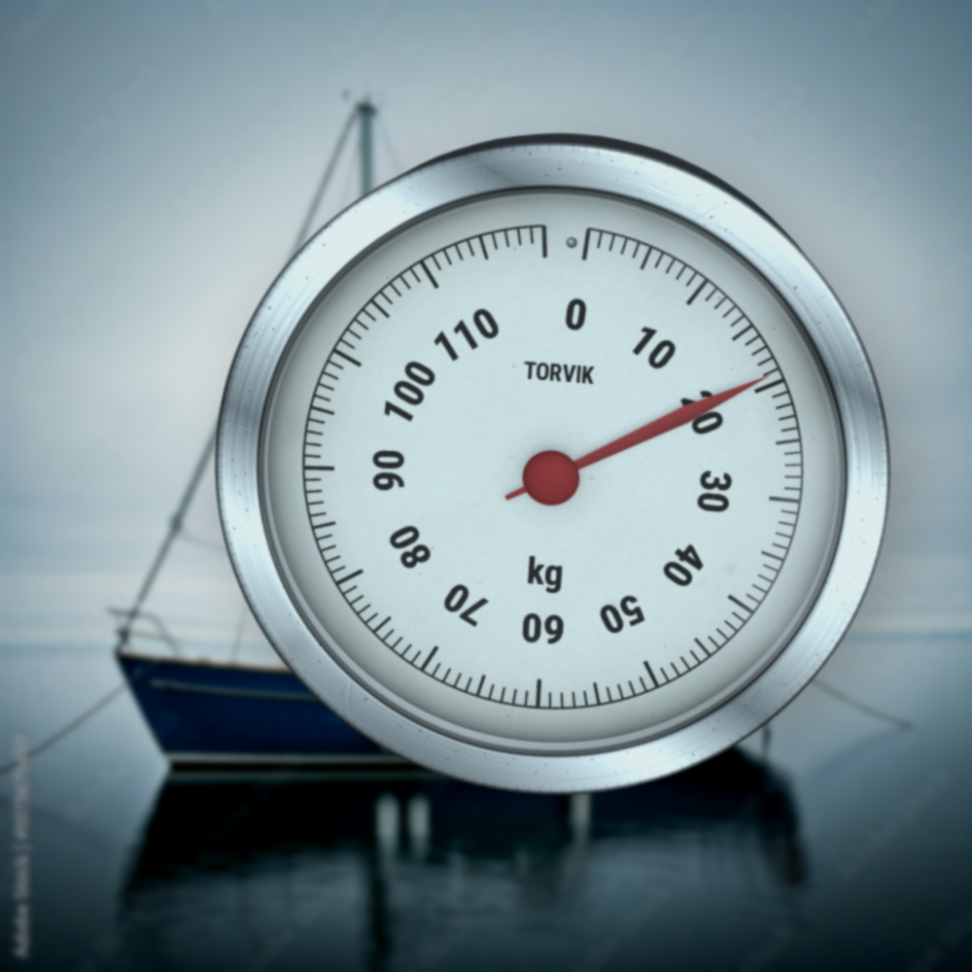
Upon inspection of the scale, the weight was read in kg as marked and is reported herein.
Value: 19 kg
